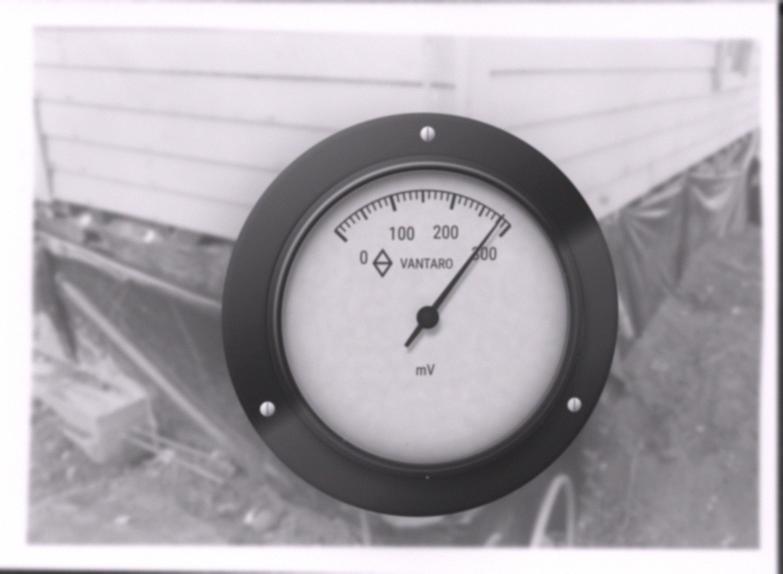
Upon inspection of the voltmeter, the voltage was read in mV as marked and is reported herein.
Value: 280 mV
